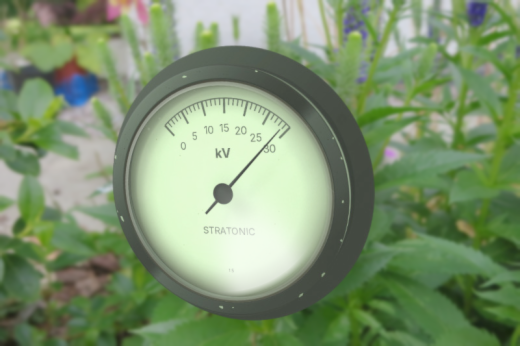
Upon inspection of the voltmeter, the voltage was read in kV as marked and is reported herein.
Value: 29 kV
